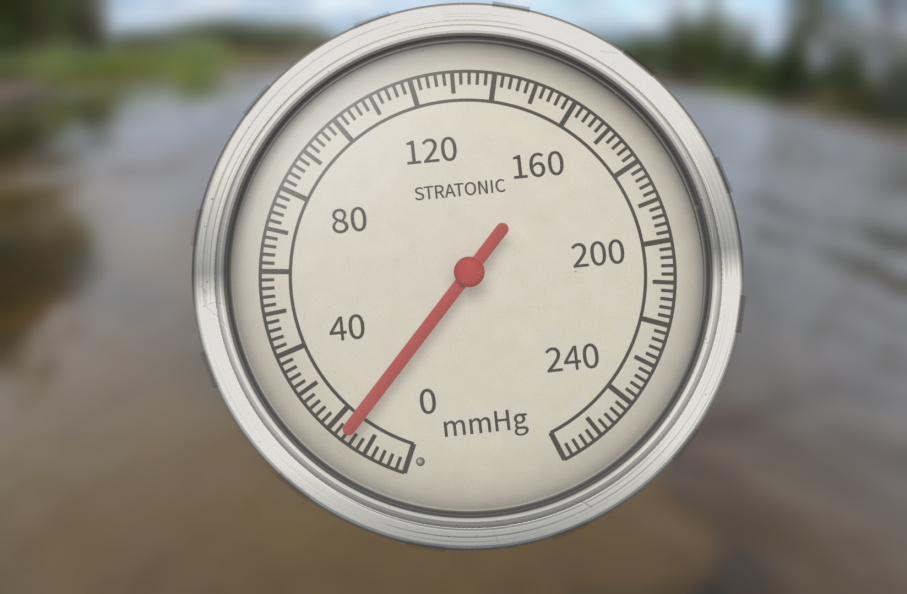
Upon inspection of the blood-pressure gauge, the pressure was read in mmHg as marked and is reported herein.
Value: 16 mmHg
